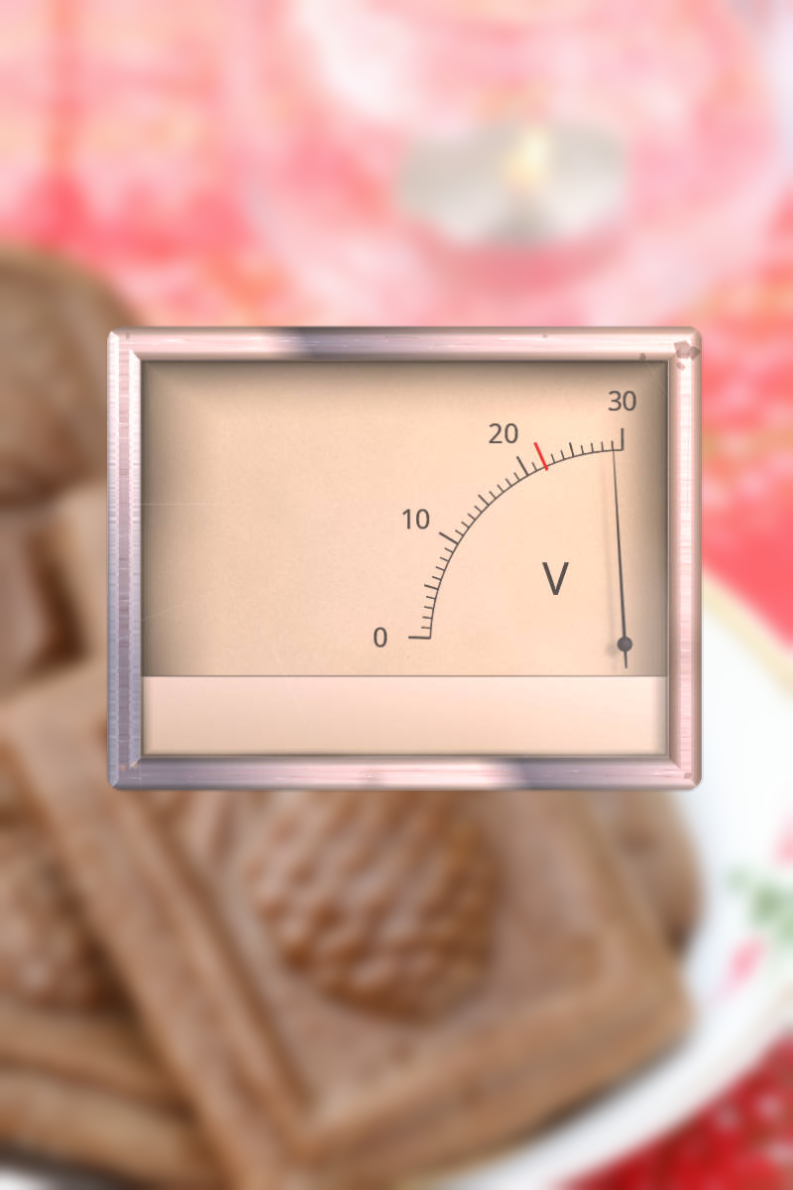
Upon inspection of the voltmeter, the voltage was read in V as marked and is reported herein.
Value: 29 V
